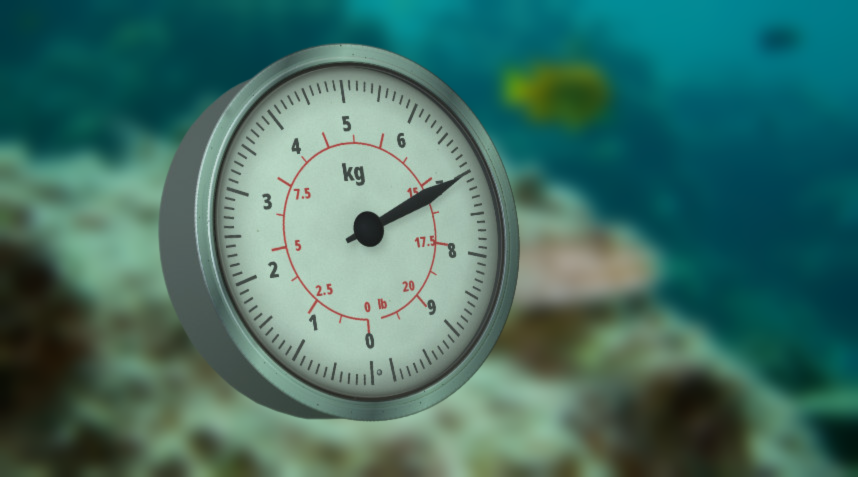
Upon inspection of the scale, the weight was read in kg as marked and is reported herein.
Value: 7 kg
